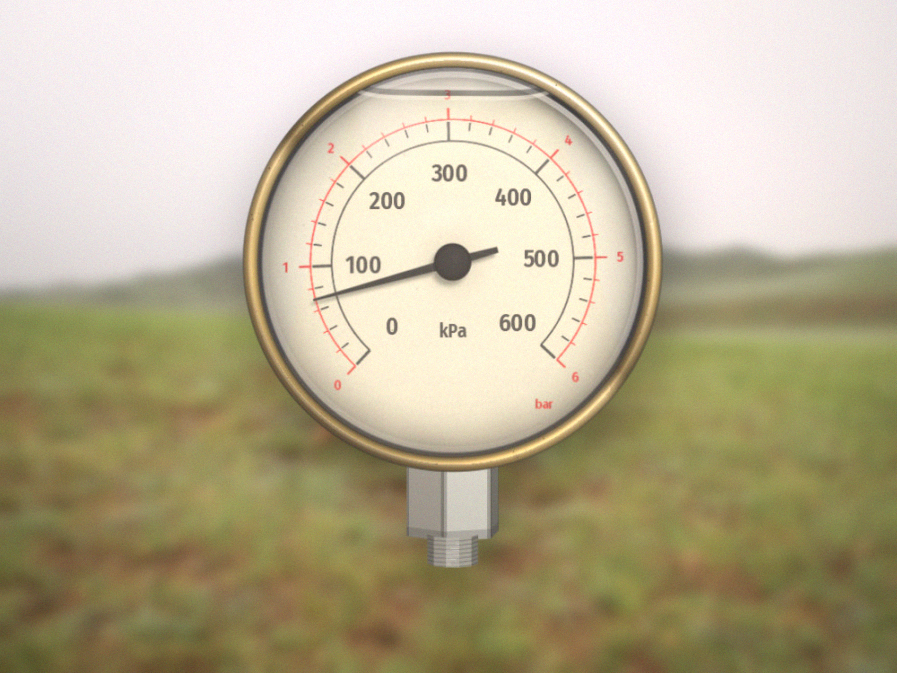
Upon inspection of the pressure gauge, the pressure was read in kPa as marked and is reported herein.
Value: 70 kPa
